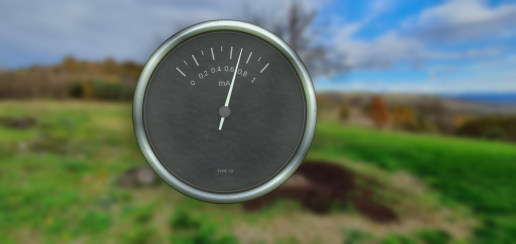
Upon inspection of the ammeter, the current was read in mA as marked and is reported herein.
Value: 0.7 mA
